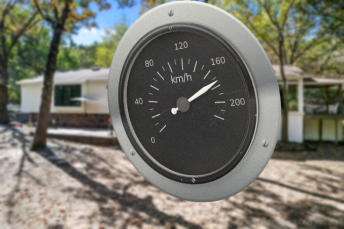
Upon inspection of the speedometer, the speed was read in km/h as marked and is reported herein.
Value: 175 km/h
